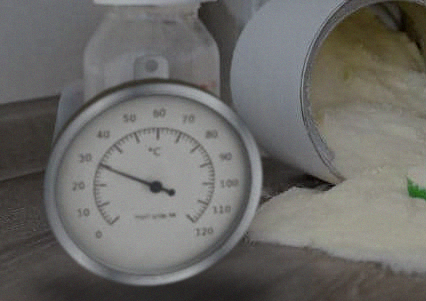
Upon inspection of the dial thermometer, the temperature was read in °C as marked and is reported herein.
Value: 30 °C
